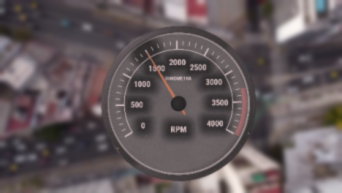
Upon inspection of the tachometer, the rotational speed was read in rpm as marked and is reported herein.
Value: 1500 rpm
